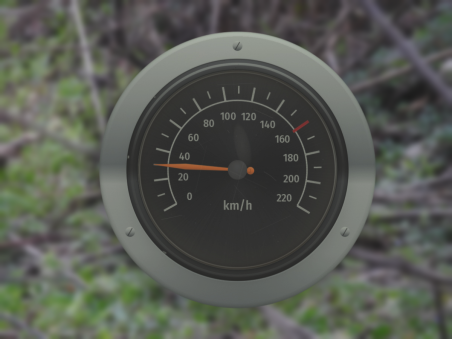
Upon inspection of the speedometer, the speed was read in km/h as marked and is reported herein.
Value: 30 km/h
